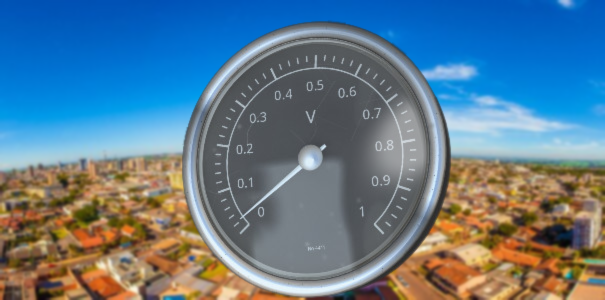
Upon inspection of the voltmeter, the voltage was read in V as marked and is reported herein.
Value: 0.02 V
